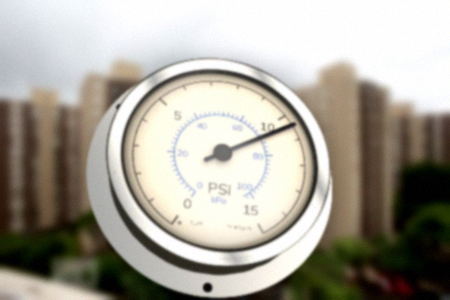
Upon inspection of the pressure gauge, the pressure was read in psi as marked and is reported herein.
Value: 10.5 psi
